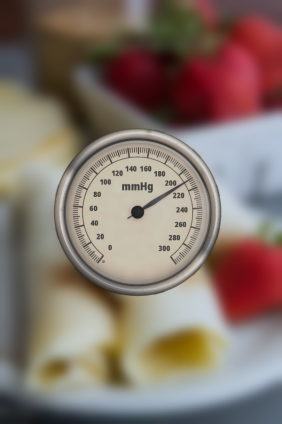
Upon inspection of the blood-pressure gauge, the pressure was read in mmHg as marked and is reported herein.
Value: 210 mmHg
